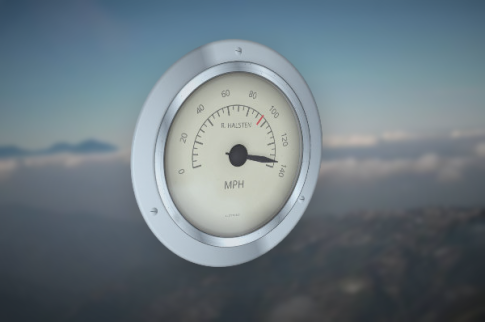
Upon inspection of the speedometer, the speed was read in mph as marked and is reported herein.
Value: 135 mph
